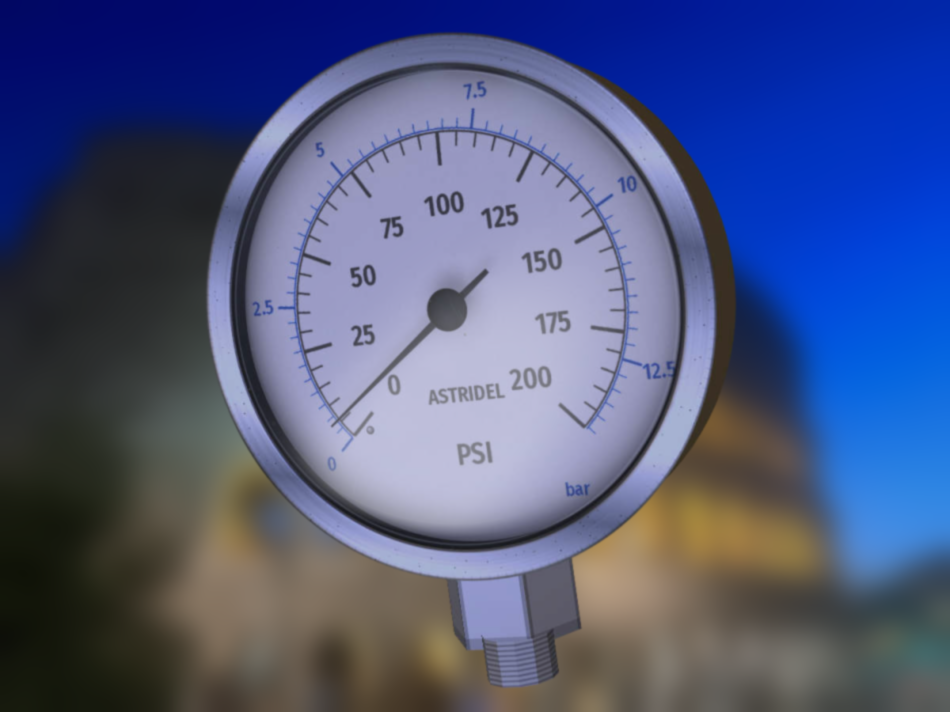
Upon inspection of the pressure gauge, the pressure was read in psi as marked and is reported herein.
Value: 5 psi
